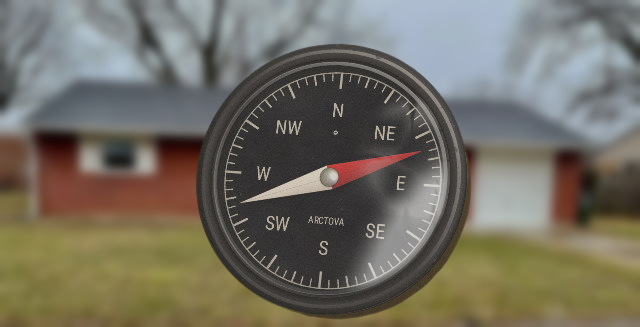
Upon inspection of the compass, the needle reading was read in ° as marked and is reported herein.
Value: 70 °
